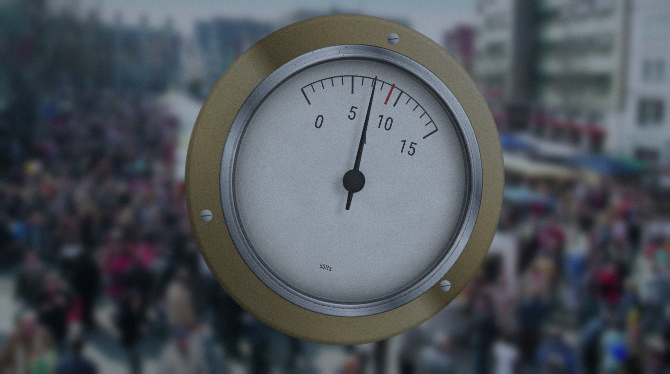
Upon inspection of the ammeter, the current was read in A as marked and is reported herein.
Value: 7 A
